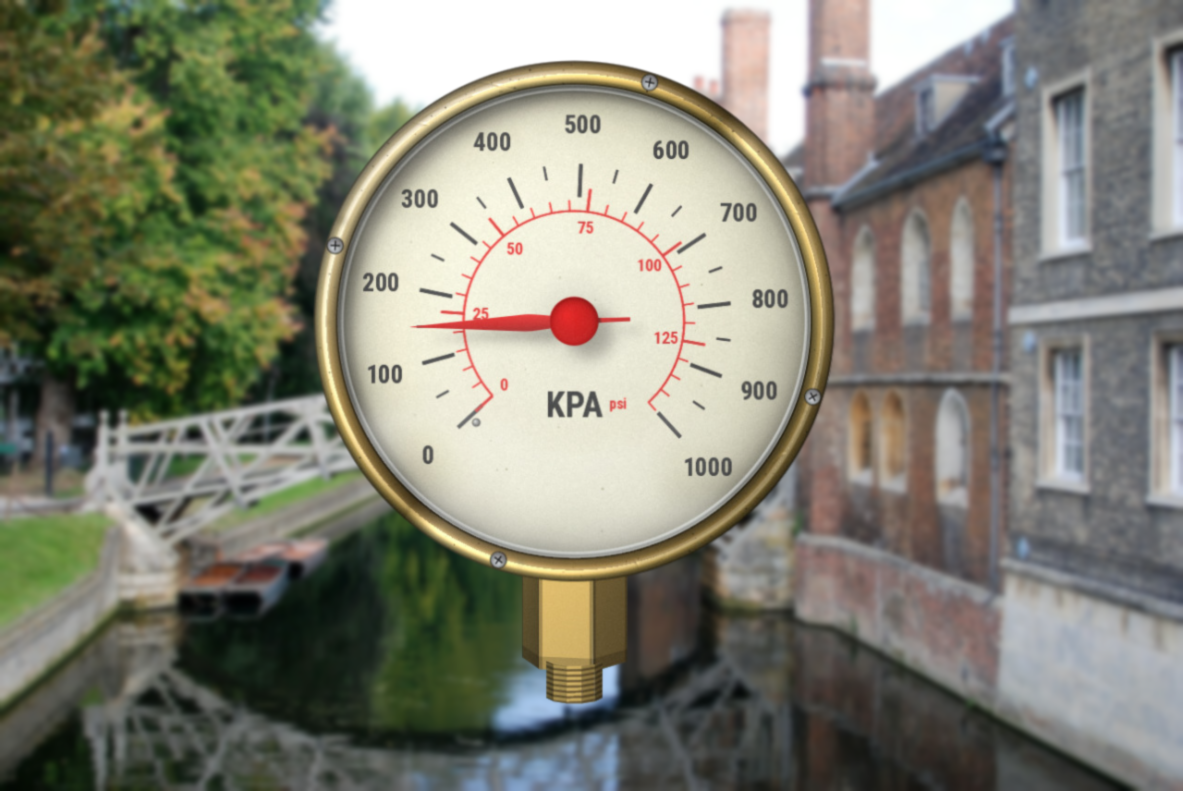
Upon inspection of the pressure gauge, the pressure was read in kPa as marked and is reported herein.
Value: 150 kPa
